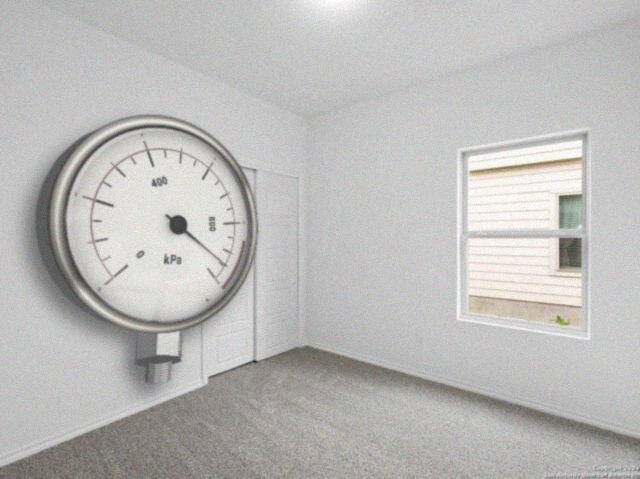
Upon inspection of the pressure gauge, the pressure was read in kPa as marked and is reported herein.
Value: 950 kPa
